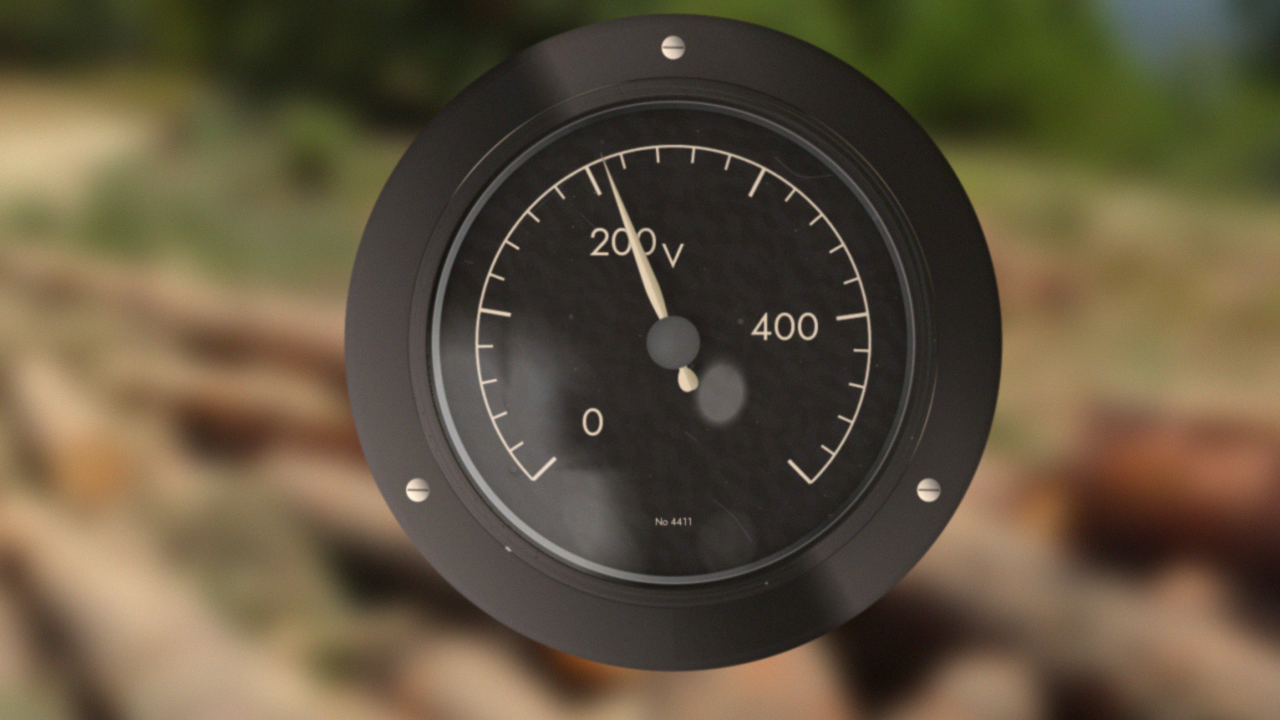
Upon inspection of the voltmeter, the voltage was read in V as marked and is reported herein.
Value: 210 V
